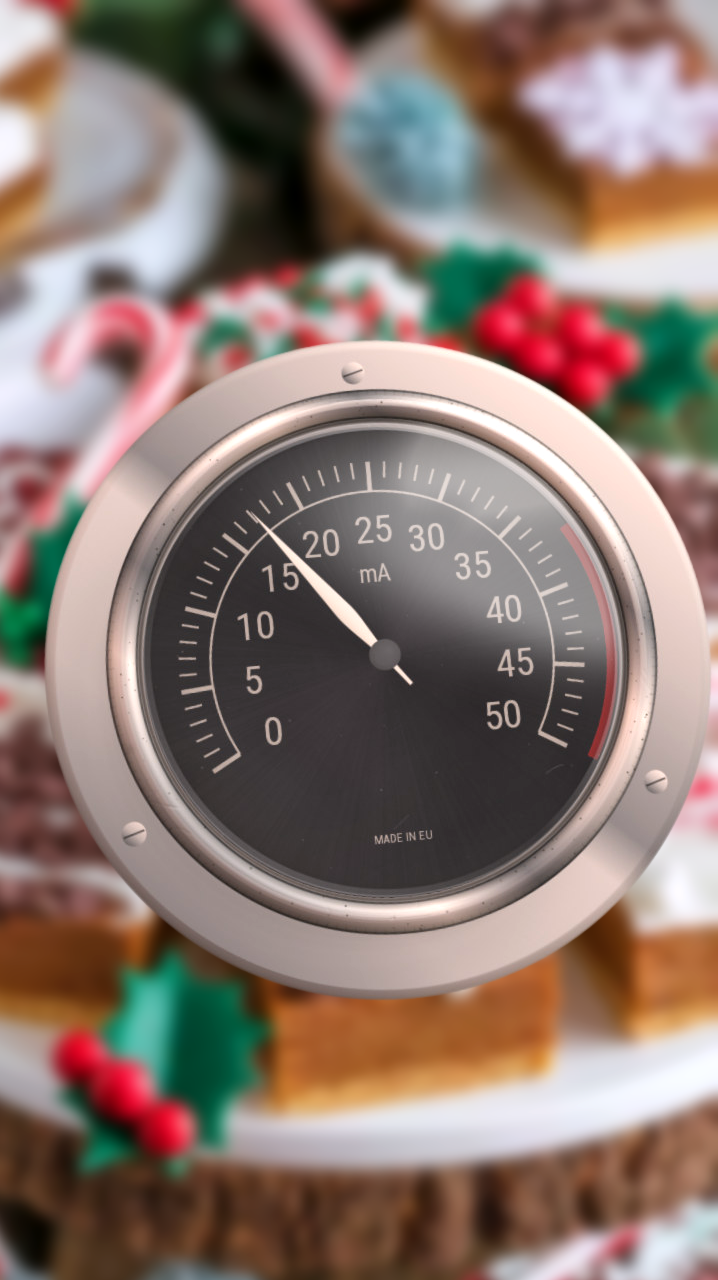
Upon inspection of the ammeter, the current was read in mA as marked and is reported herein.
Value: 17 mA
